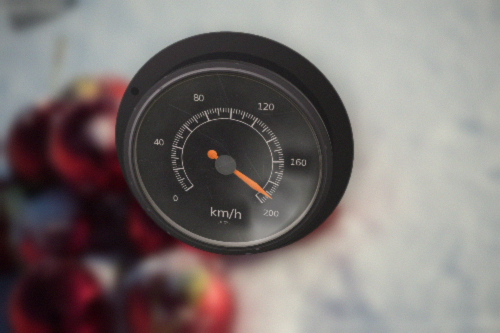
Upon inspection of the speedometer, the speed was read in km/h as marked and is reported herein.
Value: 190 km/h
